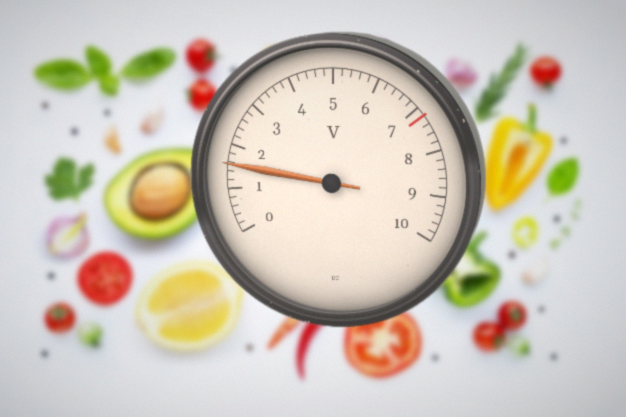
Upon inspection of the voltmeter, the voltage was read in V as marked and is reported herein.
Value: 1.6 V
